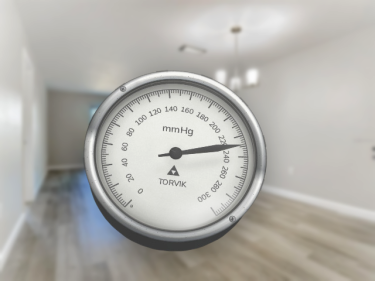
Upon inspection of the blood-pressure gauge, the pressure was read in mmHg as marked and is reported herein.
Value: 230 mmHg
